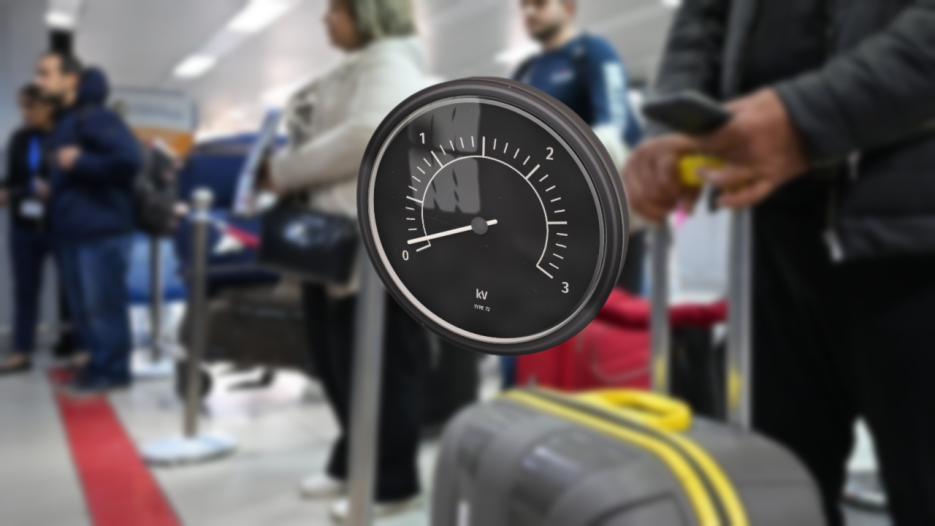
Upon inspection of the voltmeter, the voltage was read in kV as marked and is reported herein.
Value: 0.1 kV
